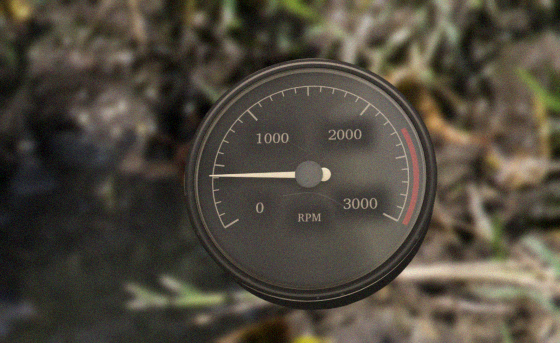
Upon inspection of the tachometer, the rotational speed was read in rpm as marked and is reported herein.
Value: 400 rpm
